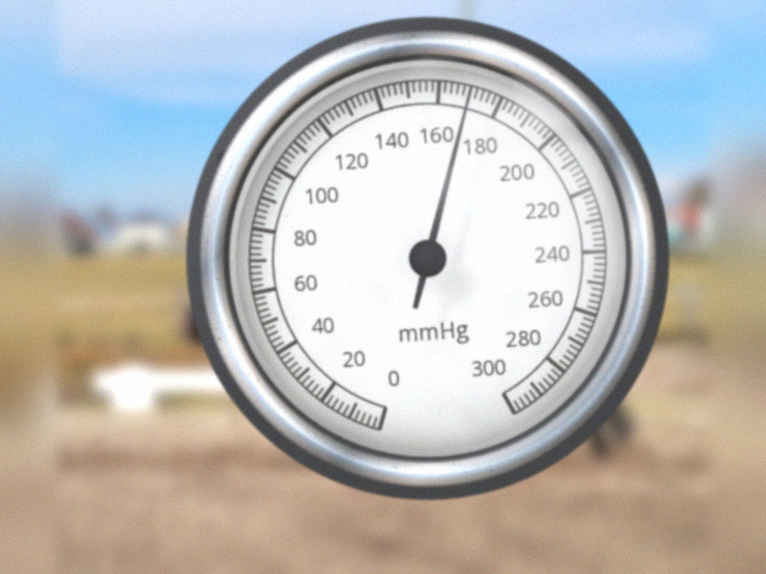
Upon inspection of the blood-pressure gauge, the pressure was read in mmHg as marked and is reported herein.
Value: 170 mmHg
